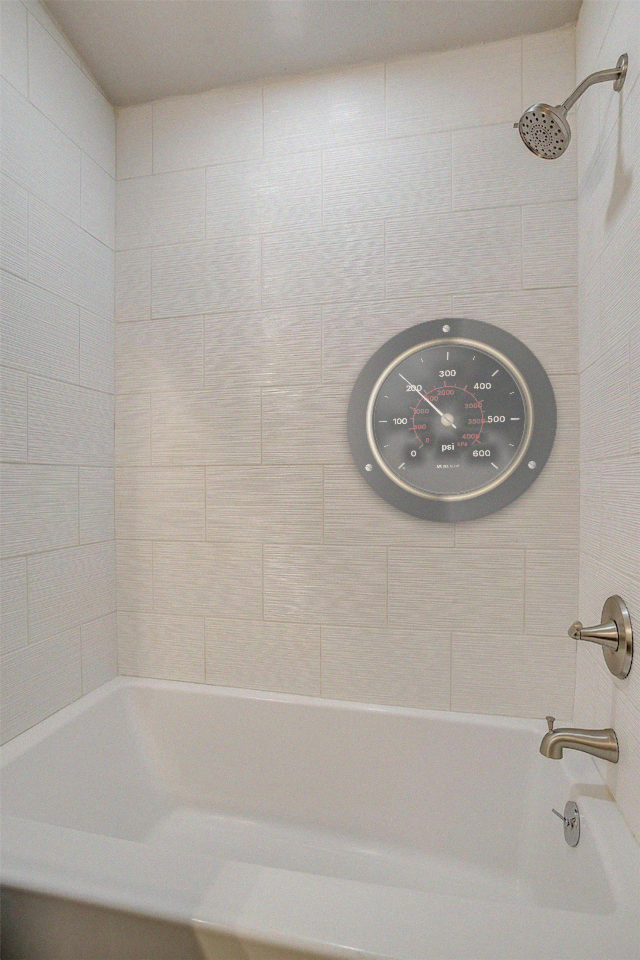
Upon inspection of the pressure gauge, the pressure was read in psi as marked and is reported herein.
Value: 200 psi
